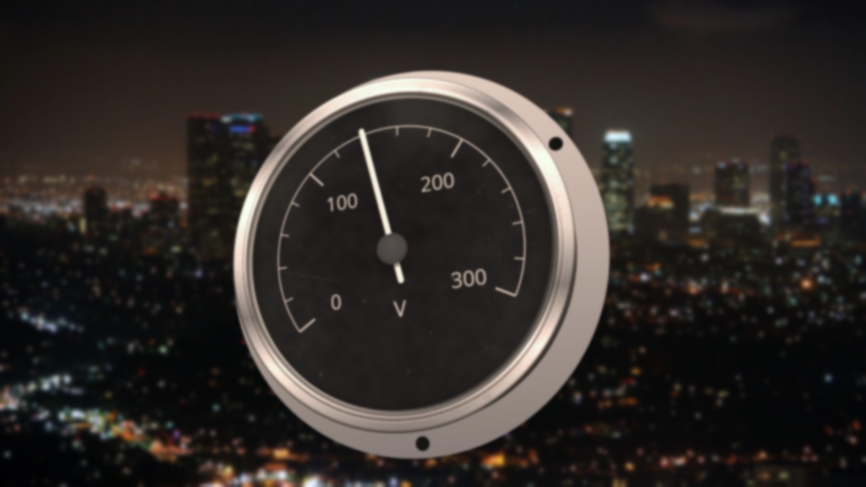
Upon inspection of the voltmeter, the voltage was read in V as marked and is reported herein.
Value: 140 V
